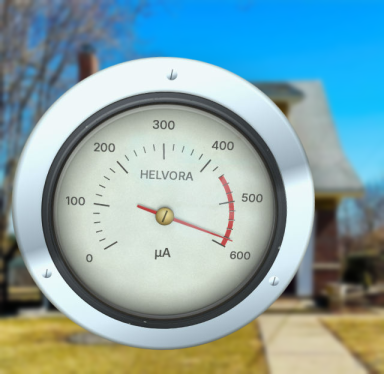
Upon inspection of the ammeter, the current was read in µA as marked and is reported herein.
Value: 580 µA
